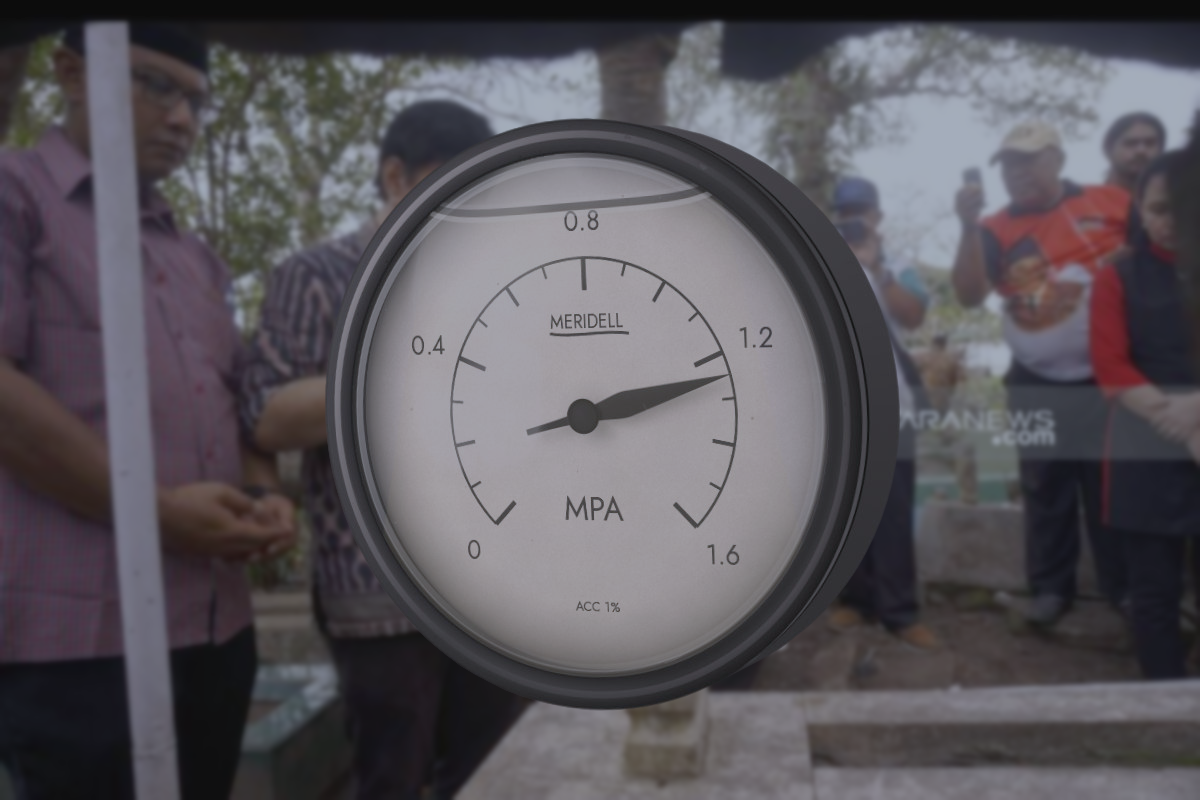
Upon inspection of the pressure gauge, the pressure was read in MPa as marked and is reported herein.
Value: 1.25 MPa
